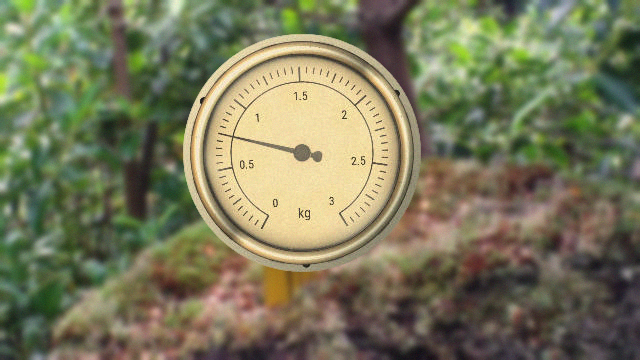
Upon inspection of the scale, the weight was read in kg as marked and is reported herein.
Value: 0.75 kg
